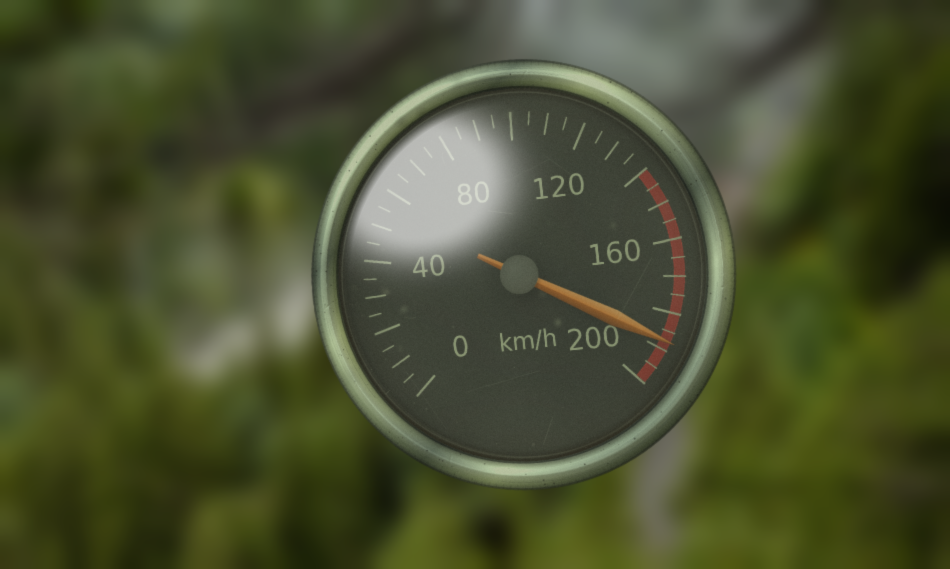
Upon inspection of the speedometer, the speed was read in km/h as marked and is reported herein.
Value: 187.5 km/h
